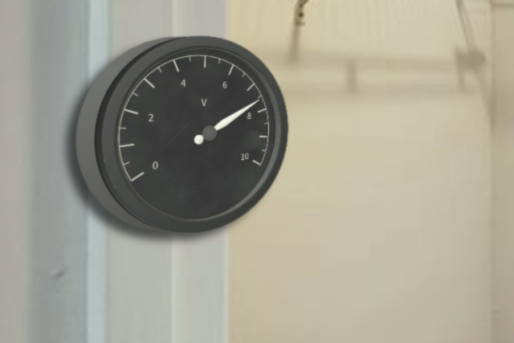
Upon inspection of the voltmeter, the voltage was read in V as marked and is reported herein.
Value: 7.5 V
